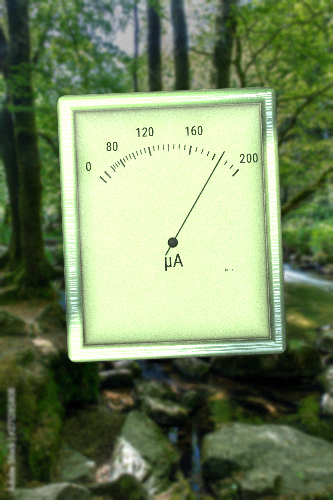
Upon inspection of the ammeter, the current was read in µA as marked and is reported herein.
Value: 185 µA
